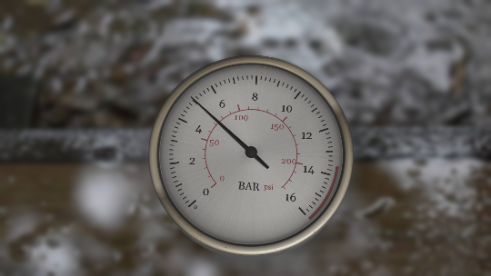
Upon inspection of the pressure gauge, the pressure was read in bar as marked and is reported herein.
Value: 5 bar
